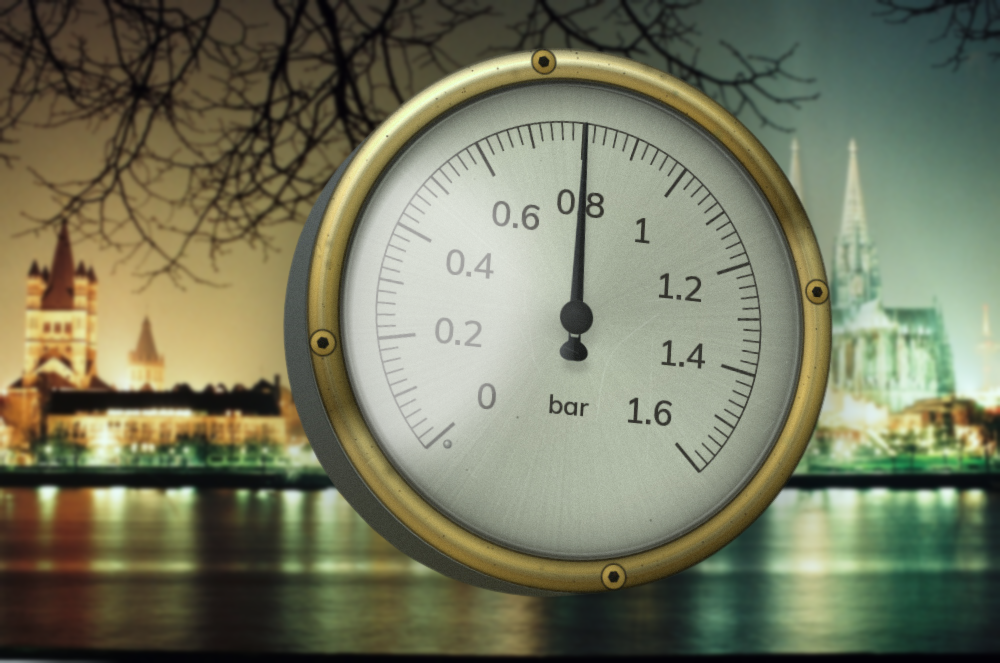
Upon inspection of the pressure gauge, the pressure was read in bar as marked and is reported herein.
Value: 0.8 bar
